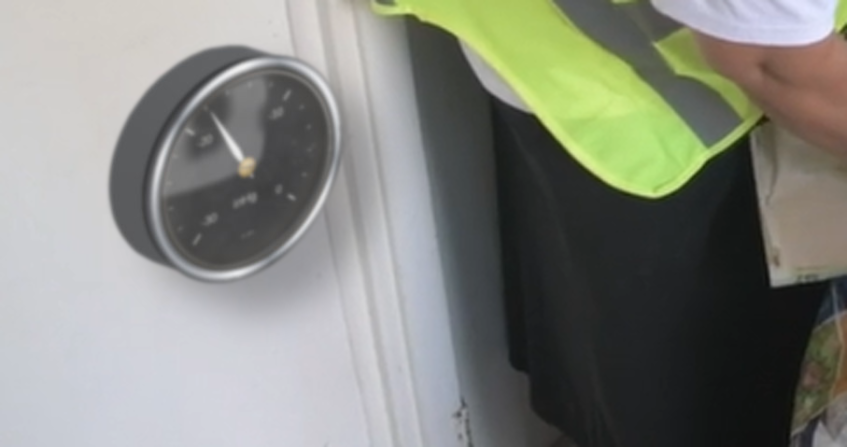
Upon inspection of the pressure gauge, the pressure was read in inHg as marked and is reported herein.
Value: -18 inHg
